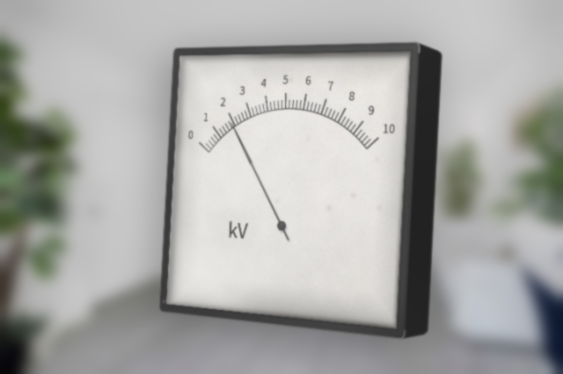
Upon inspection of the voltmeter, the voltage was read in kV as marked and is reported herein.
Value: 2 kV
